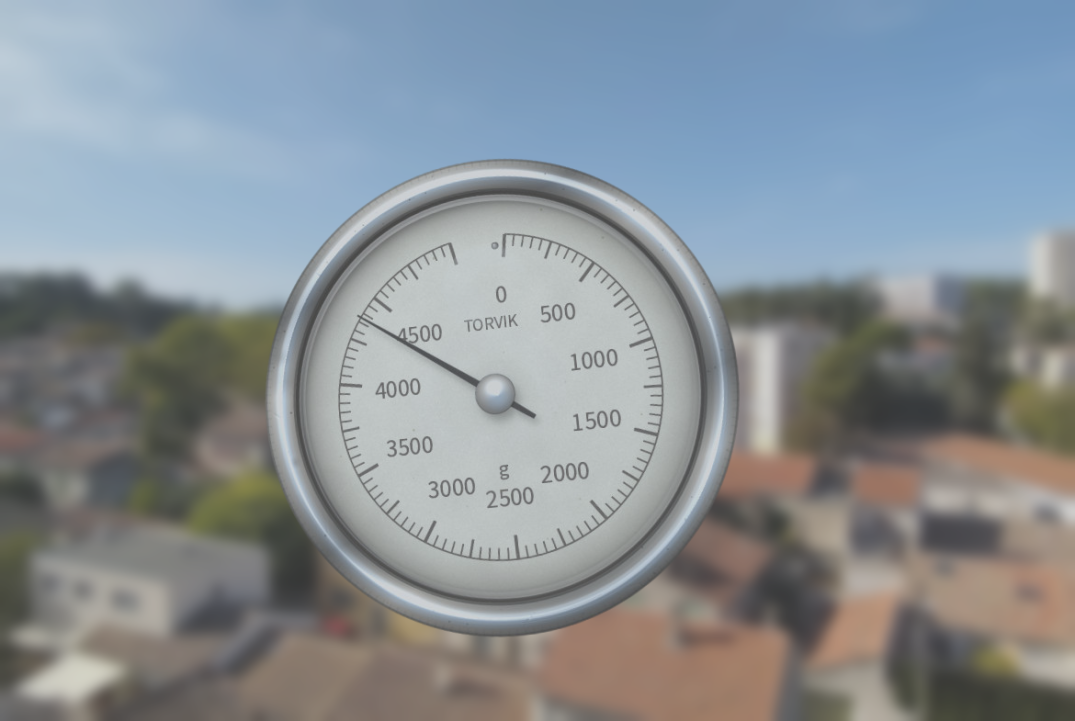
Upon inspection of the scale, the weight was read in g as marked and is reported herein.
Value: 4375 g
